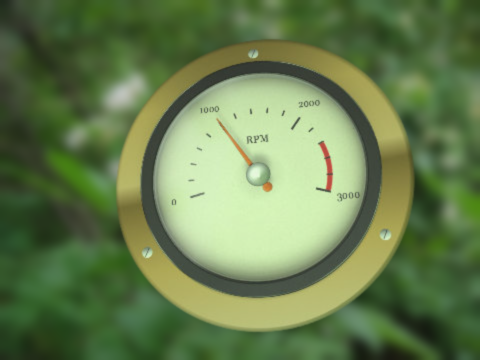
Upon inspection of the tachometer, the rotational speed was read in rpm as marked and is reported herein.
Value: 1000 rpm
